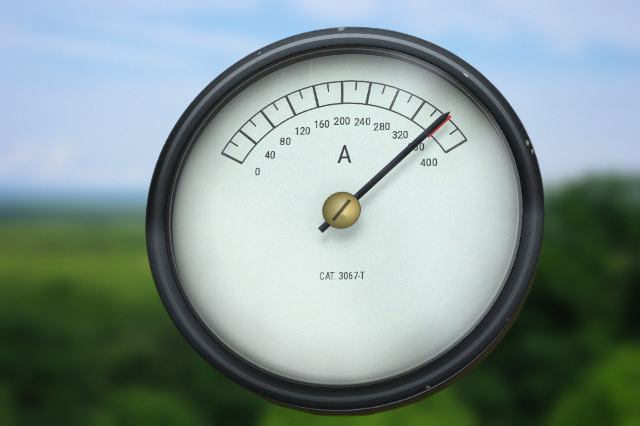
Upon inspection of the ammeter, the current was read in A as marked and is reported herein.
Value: 360 A
